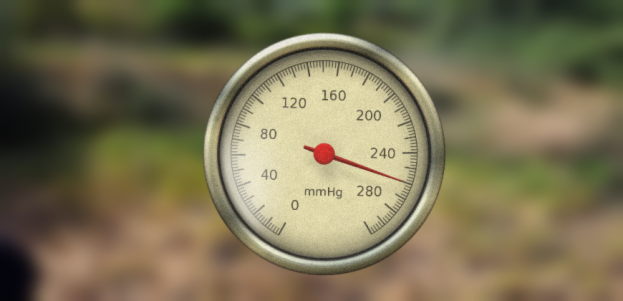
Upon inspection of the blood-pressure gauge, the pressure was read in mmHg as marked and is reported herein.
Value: 260 mmHg
